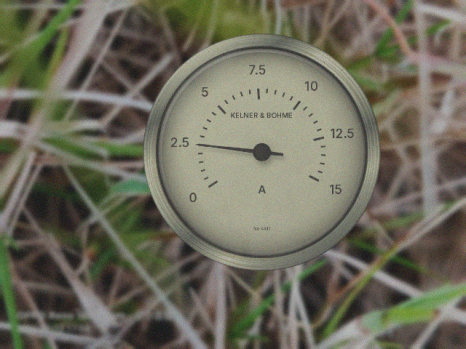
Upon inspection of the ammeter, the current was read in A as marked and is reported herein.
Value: 2.5 A
